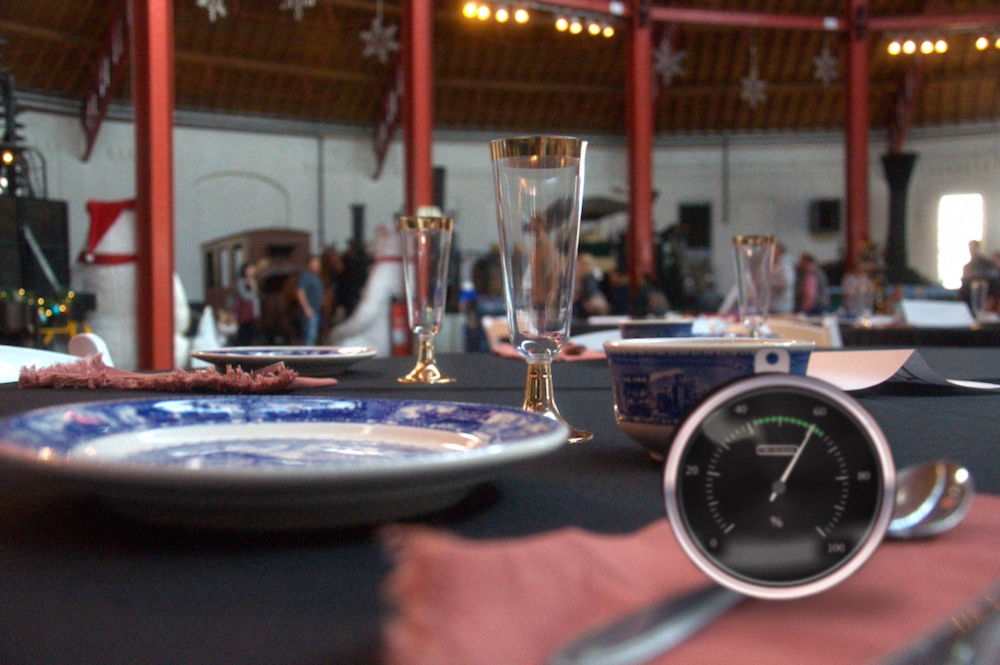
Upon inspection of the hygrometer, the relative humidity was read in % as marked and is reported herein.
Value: 60 %
